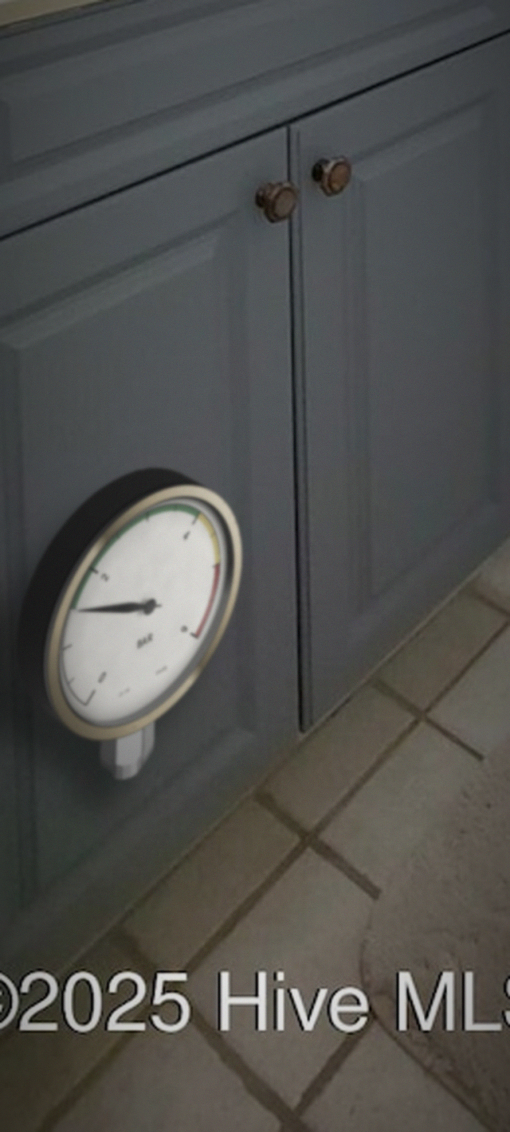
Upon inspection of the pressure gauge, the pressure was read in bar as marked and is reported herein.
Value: 1.5 bar
